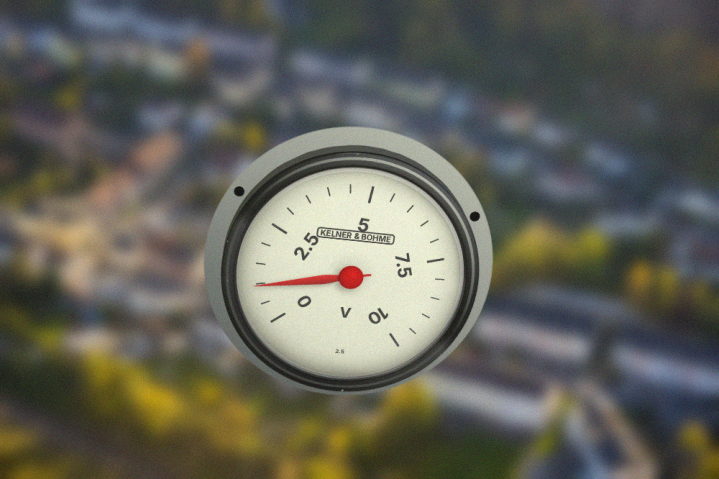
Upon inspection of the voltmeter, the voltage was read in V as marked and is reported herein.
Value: 1 V
